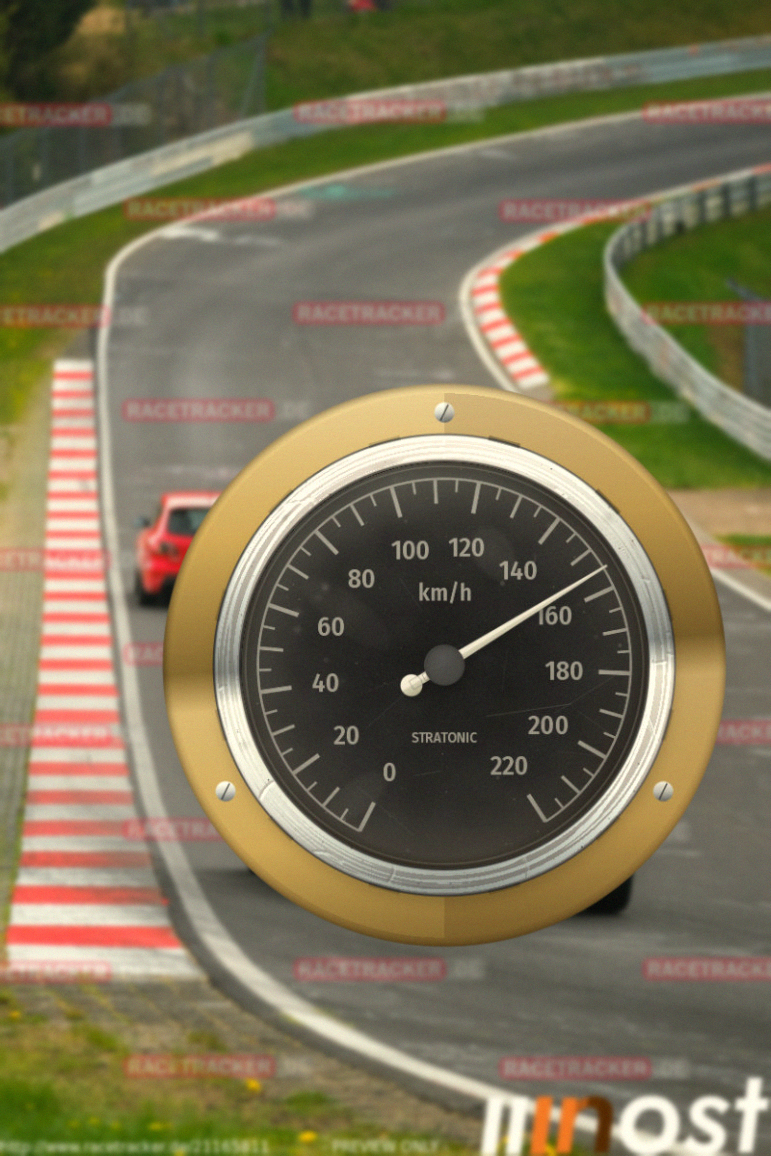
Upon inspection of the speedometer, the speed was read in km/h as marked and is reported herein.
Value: 155 km/h
